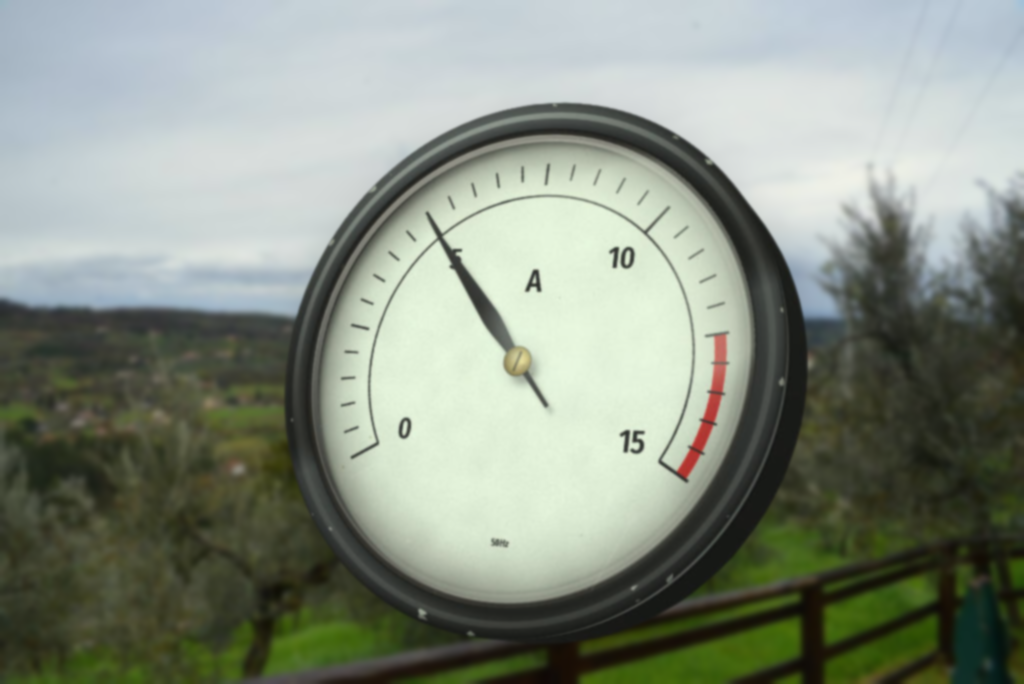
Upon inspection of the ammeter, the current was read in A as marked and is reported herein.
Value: 5 A
